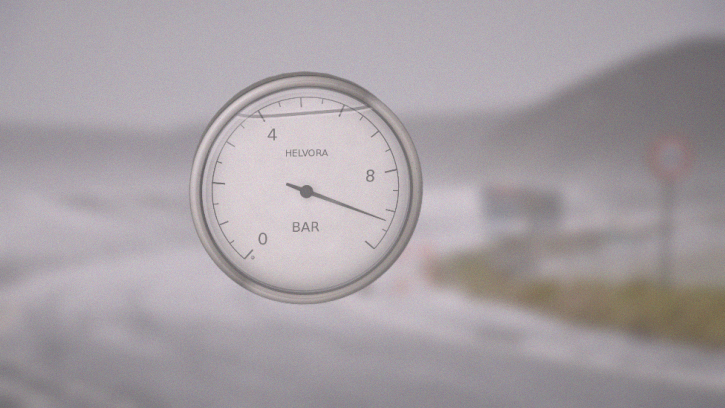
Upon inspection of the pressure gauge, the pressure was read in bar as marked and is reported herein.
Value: 9.25 bar
